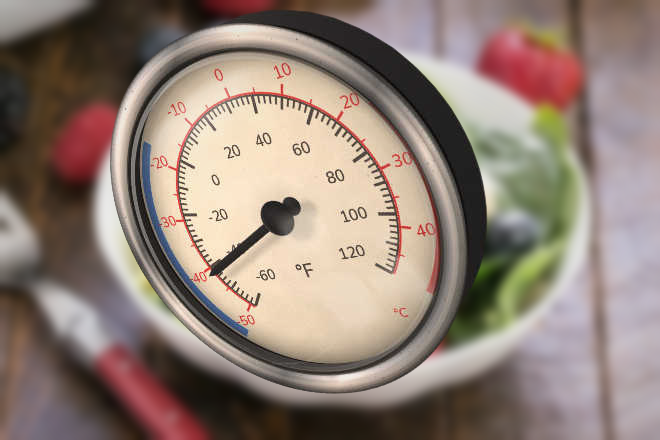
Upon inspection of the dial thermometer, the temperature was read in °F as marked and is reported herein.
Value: -42 °F
